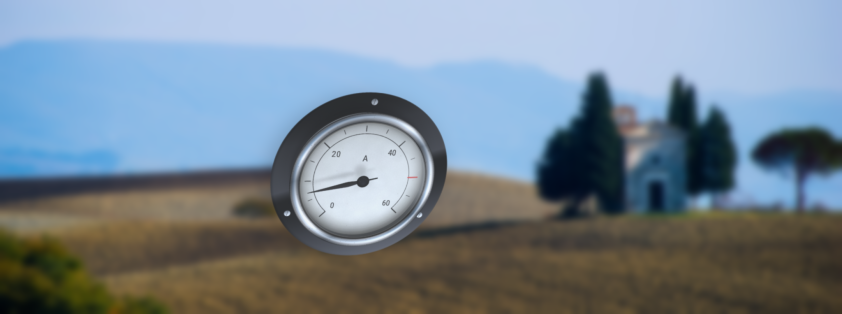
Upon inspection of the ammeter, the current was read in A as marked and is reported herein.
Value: 7.5 A
